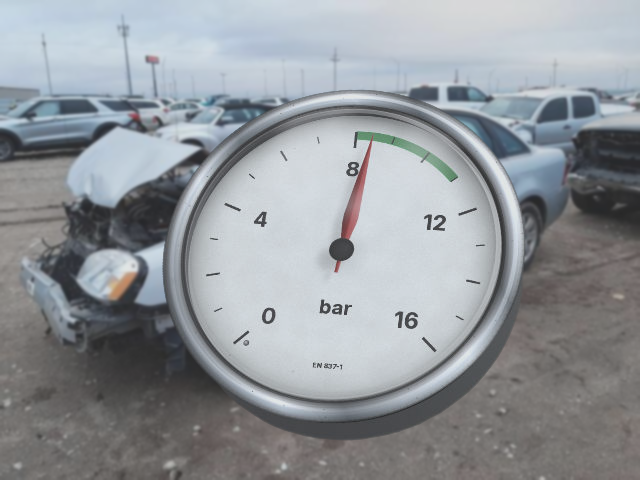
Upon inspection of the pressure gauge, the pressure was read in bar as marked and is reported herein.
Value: 8.5 bar
